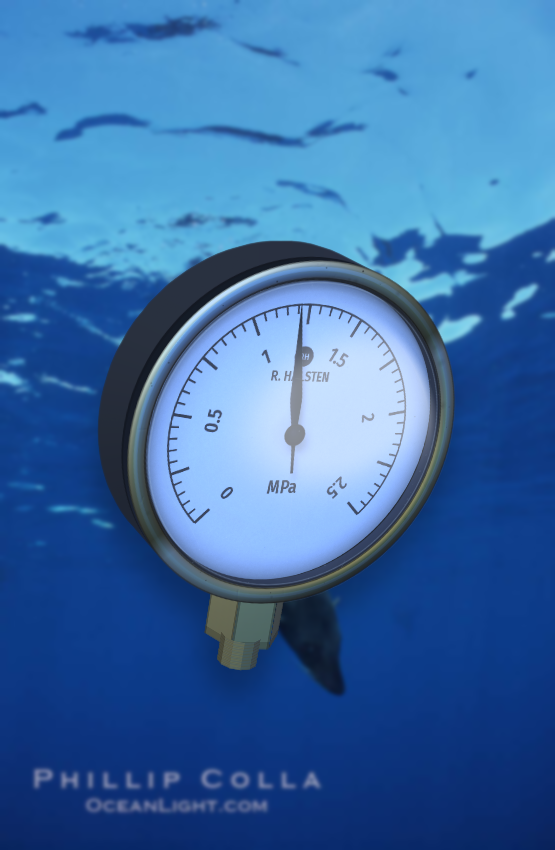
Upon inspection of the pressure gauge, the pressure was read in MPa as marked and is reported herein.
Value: 1.2 MPa
